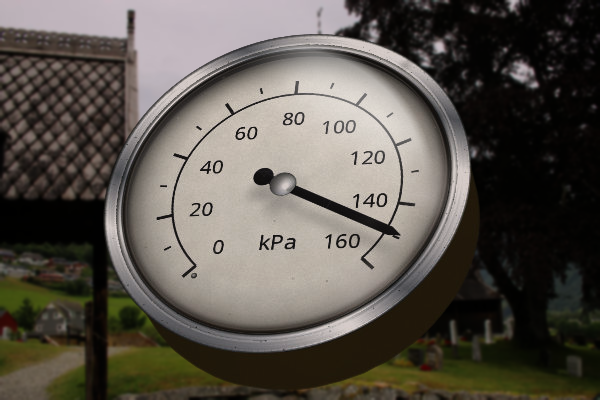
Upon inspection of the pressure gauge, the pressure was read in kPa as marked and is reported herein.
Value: 150 kPa
